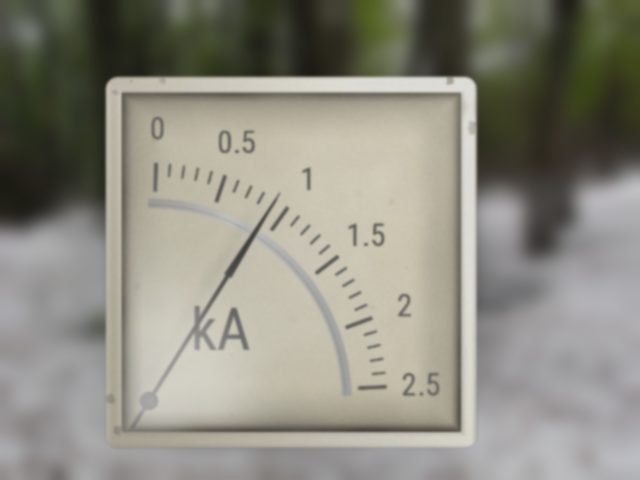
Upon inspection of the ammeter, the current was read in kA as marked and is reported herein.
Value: 0.9 kA
